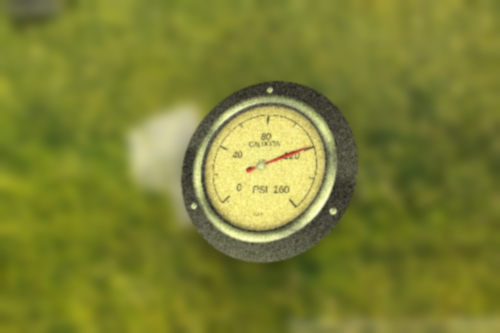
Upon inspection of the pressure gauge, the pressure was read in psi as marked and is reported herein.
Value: 120 psi
